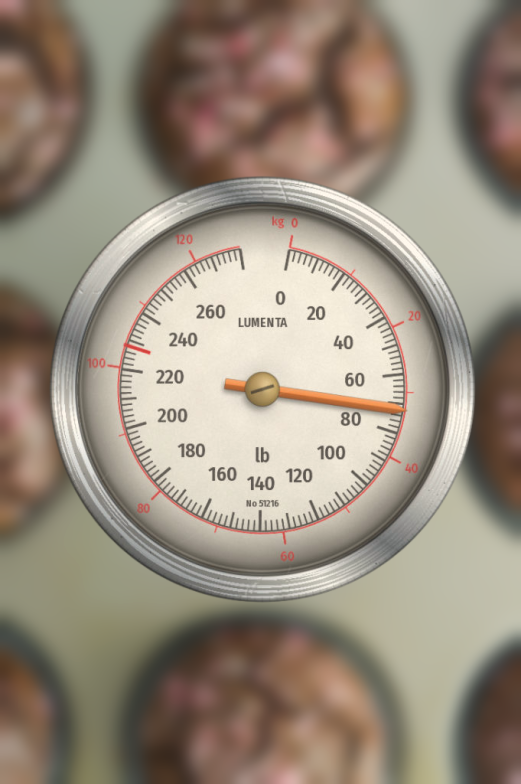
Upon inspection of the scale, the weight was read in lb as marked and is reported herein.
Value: 72 lb
